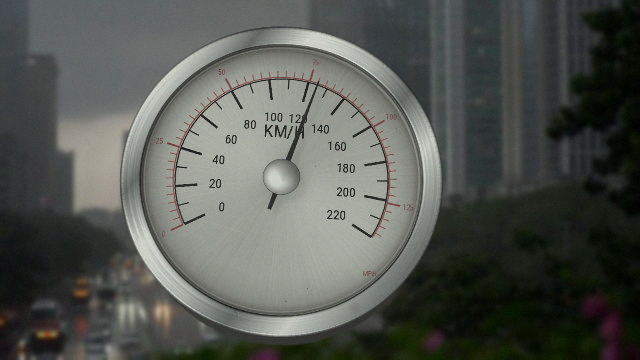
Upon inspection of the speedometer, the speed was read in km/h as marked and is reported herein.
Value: 125 km/h
